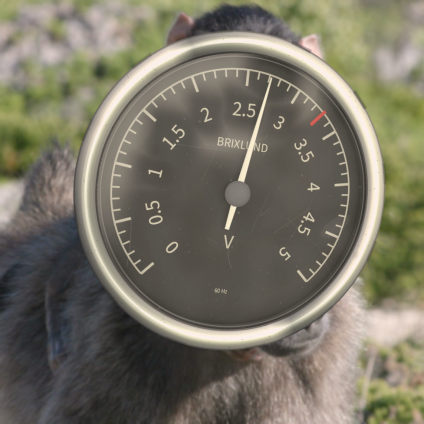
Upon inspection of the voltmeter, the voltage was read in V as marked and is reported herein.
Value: 2.7 V
